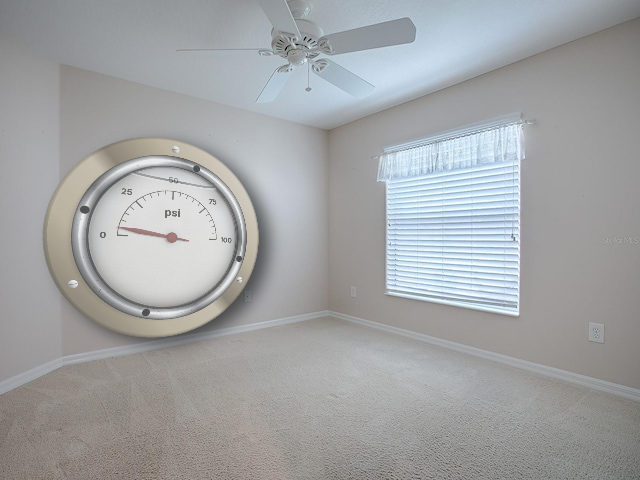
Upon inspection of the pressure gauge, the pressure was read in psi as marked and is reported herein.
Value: 5 psi
